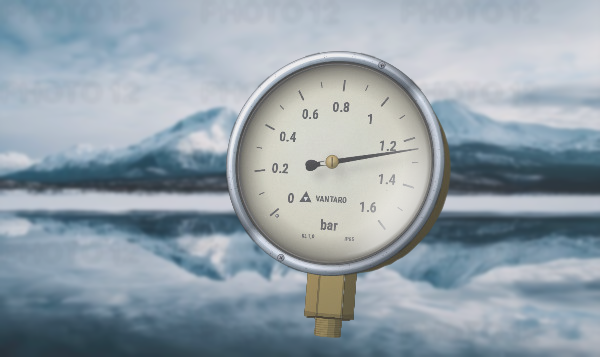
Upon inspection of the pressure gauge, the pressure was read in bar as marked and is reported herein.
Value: 1.25 bar
